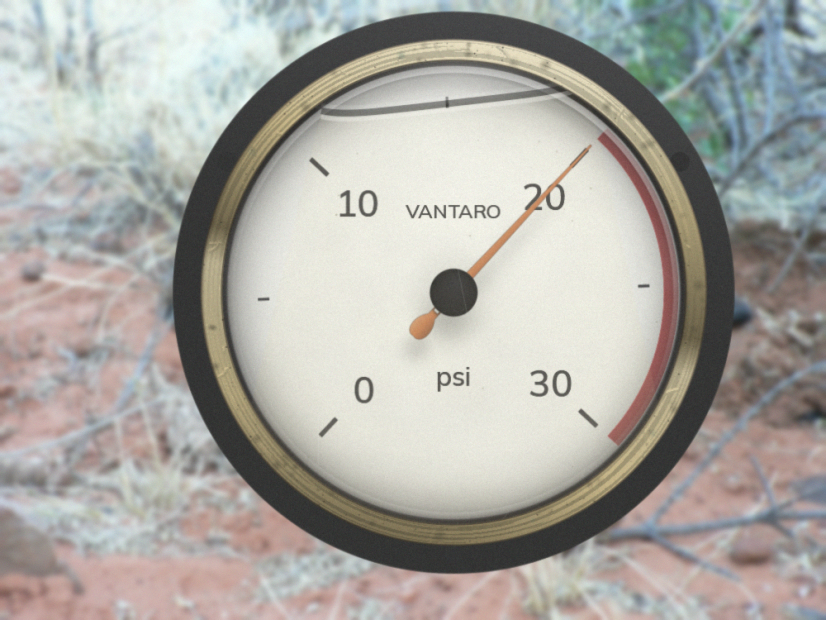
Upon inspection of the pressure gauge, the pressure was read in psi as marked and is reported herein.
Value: 20 psi
